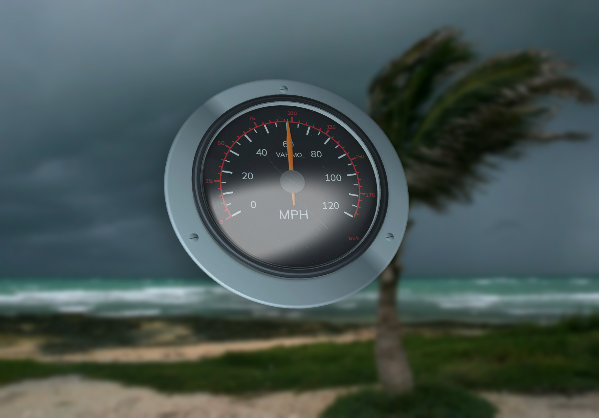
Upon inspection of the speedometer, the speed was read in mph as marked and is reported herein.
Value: 60 mph
